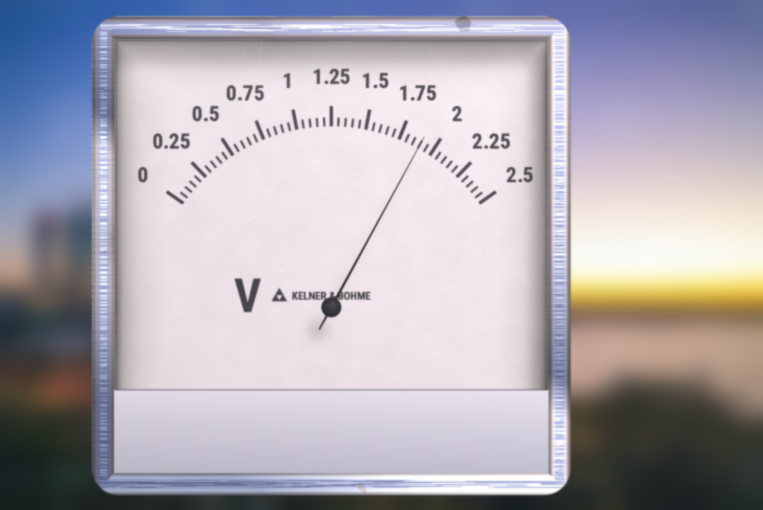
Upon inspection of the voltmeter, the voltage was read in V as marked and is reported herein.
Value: 1.9 V
